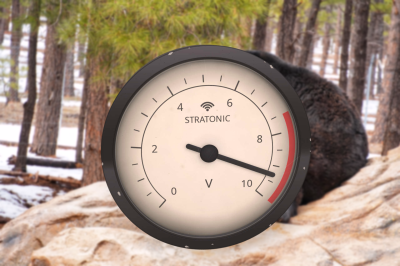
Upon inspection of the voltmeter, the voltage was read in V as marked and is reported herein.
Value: 9.25 V
